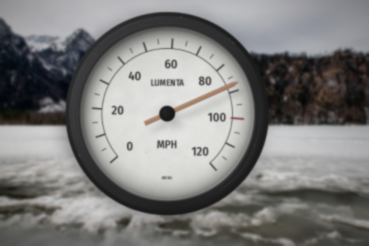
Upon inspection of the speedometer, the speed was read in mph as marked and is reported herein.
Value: 87.5 mph
